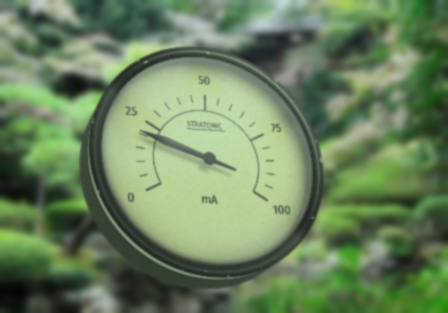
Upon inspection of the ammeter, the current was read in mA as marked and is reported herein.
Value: 20 mA
